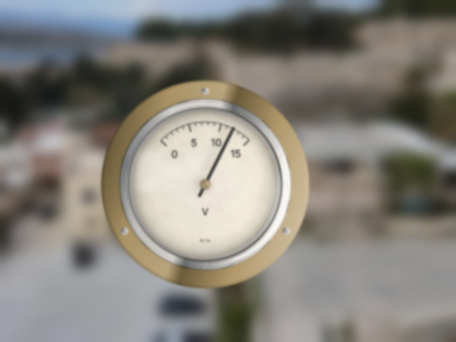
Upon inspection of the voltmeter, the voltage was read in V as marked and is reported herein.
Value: 12 V
